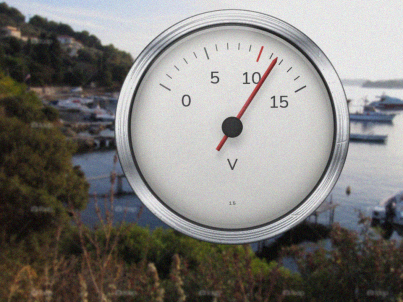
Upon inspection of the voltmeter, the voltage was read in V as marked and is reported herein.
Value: 11.5 V
